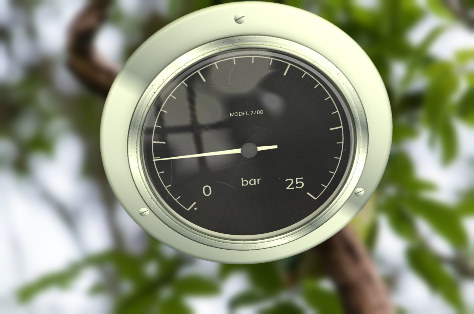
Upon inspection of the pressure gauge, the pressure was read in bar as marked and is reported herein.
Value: 4 bar
